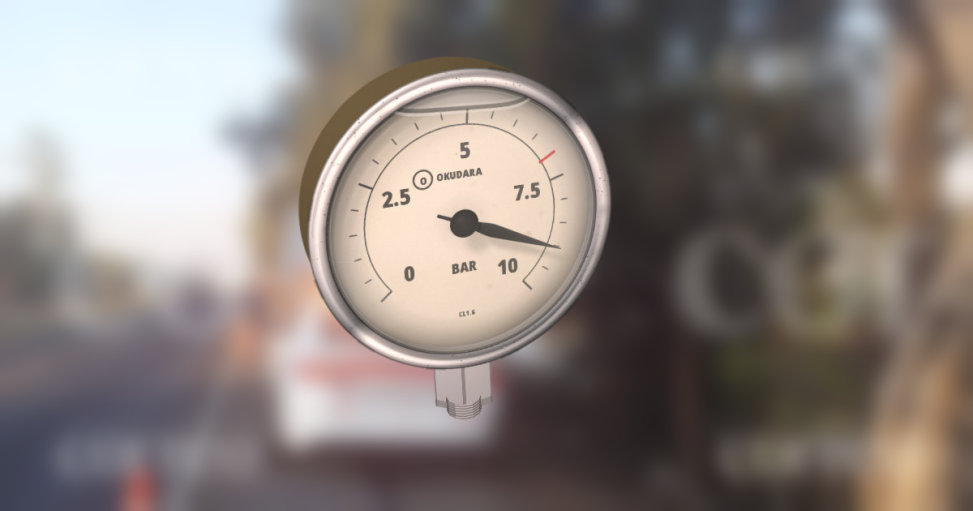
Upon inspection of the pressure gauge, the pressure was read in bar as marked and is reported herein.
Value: 9 bar
